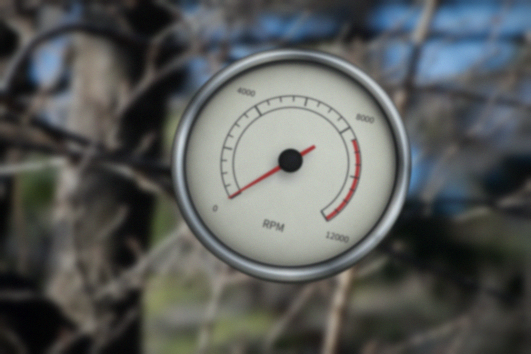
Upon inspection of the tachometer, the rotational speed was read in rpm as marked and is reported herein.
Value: 0 rpm
